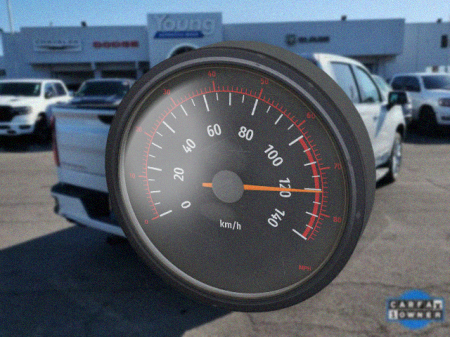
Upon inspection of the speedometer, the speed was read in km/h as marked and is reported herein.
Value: 120 km/h
